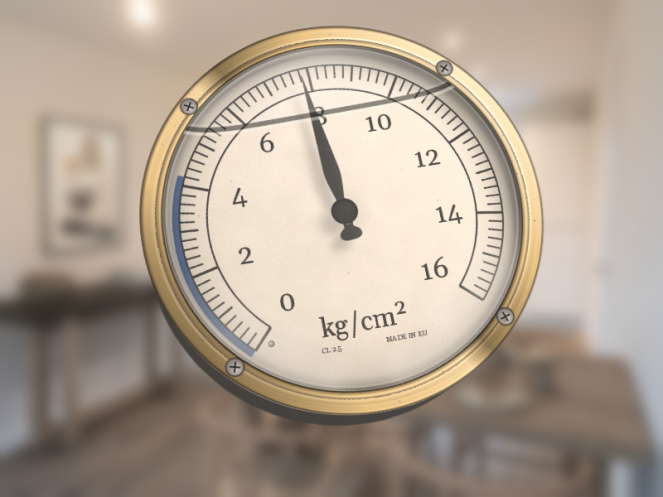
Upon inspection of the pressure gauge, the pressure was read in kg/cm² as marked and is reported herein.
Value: 7.8 kg/cm²
